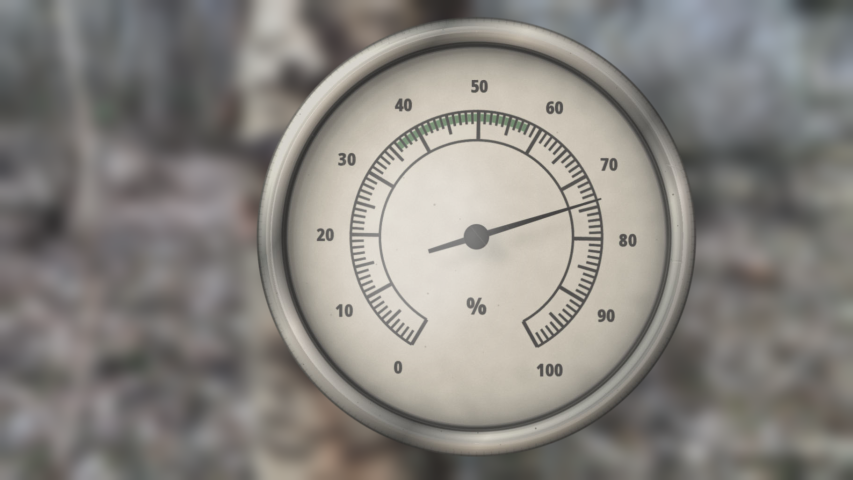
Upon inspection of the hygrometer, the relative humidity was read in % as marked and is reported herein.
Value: 74 %
